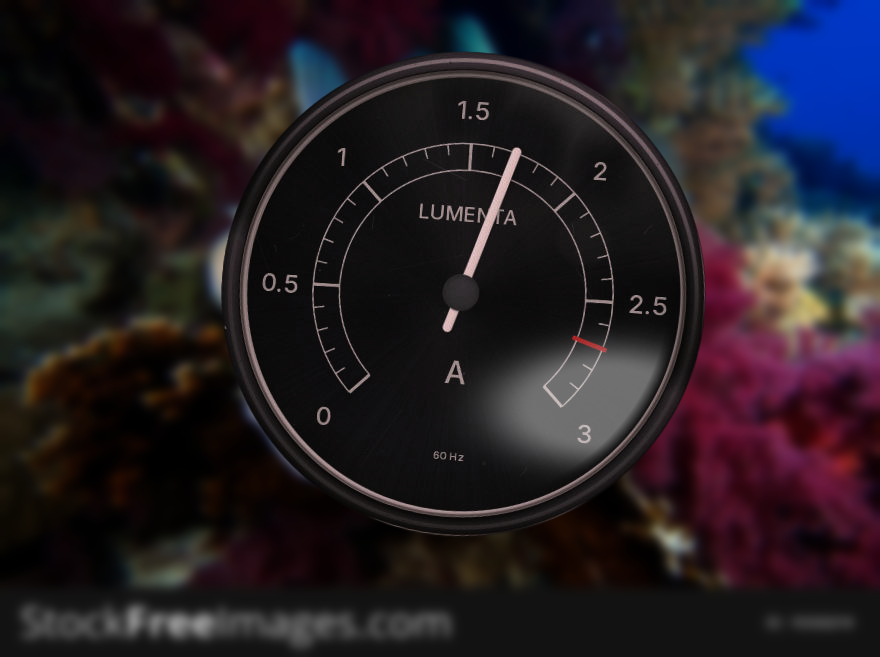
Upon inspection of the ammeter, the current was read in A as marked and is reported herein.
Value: 1.7 A
